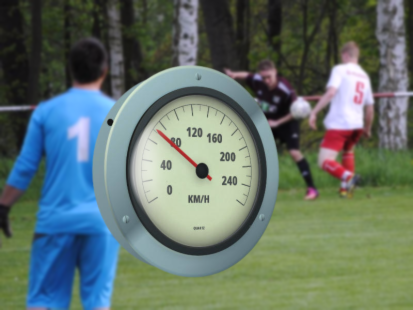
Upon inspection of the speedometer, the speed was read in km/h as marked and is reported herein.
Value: 70 km/h
